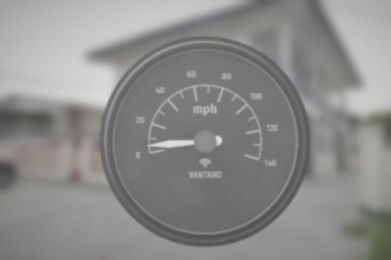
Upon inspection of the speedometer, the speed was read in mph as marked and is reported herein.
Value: 5 mph
